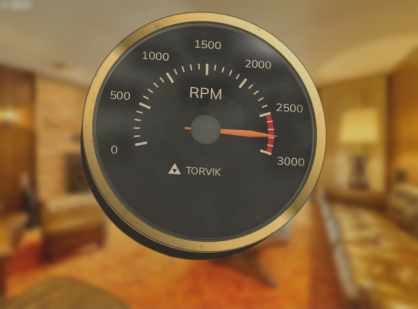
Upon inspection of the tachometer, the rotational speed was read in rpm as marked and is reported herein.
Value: 2800 rpm
